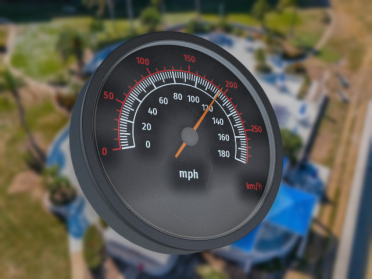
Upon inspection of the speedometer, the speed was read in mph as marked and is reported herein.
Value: 120 mph
